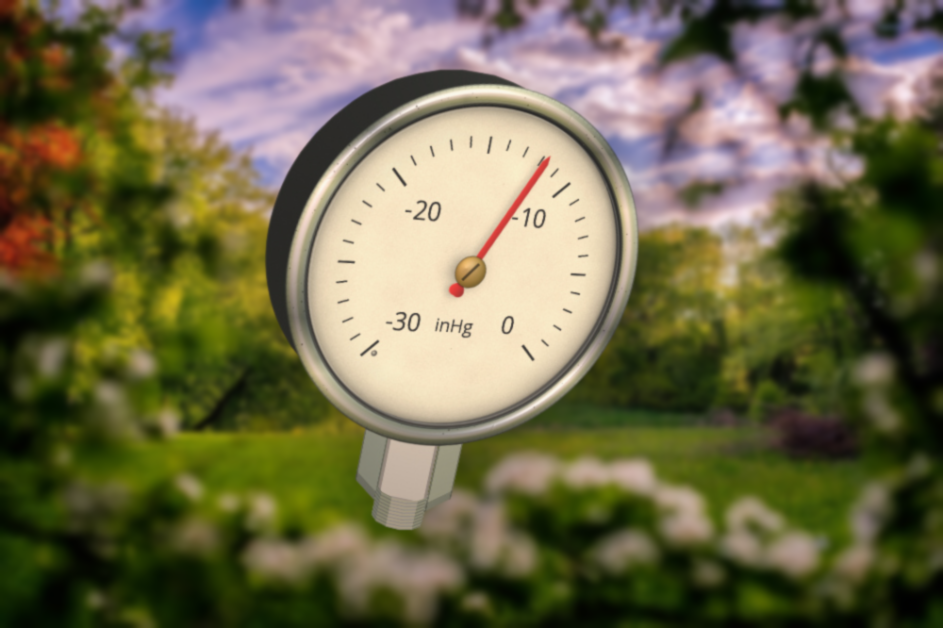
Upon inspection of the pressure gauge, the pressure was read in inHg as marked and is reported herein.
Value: -12 inHg
